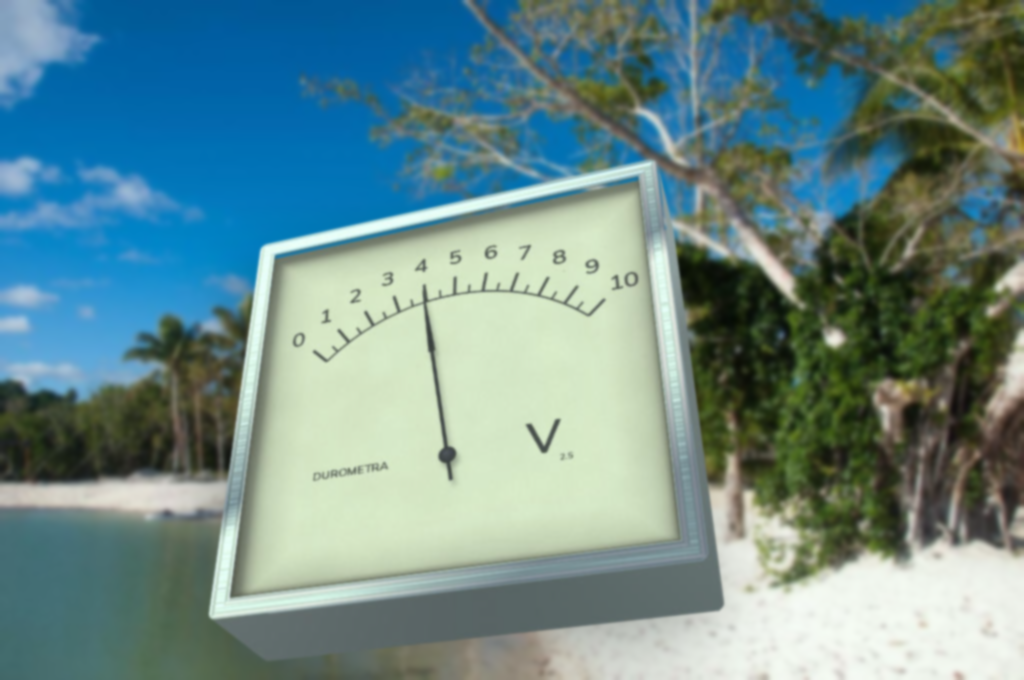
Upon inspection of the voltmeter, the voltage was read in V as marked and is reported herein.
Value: 4 V
